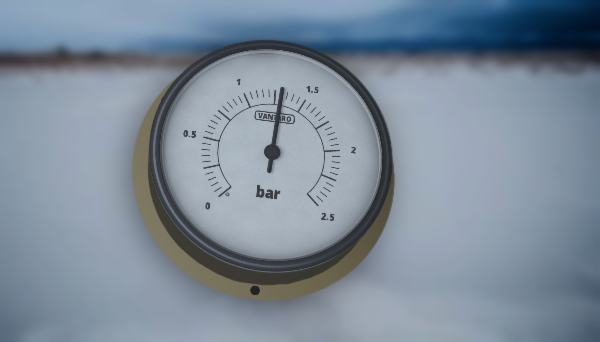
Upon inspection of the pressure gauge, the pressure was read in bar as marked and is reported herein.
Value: 1.3 bar
